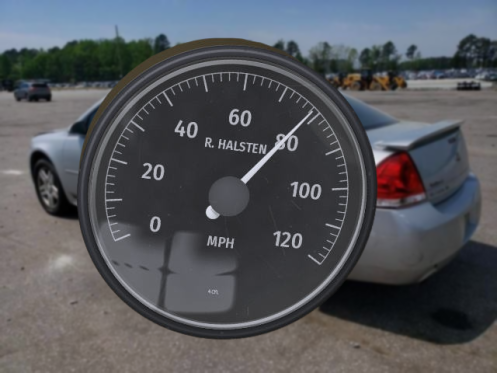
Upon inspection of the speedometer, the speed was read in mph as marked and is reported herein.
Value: 78 mph
